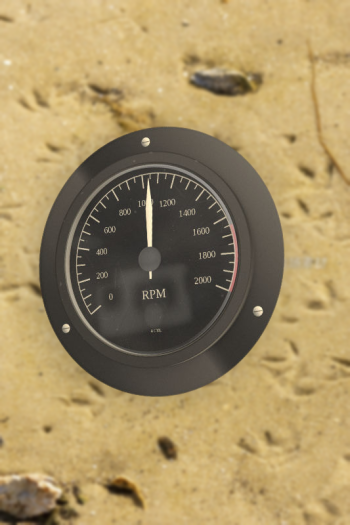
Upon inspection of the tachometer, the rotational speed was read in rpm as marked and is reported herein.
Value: 1050 rpm
